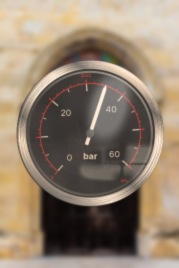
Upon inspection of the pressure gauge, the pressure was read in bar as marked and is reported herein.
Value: 35 bar
